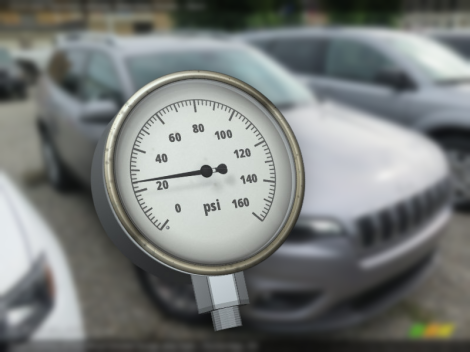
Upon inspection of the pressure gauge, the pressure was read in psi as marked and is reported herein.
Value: 24 psi
